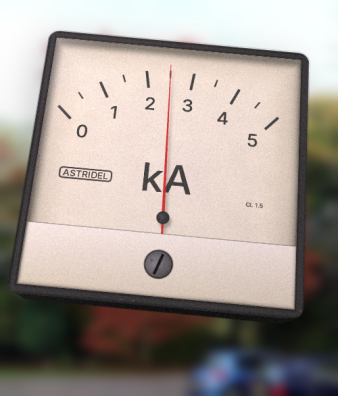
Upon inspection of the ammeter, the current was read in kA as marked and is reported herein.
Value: 2.5 kA
